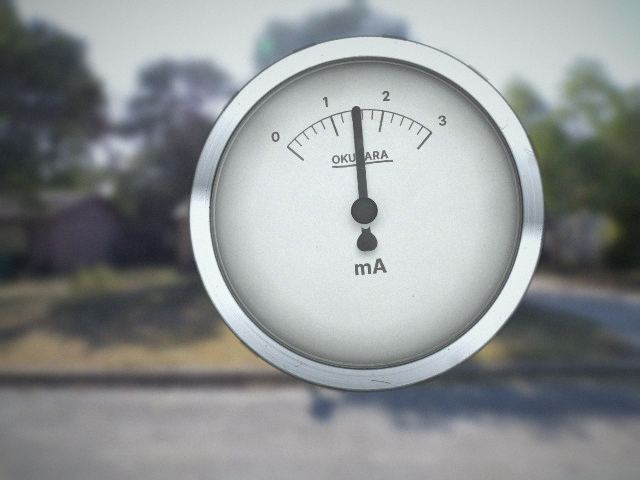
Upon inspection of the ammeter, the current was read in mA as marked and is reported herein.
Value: 1.5 mA
